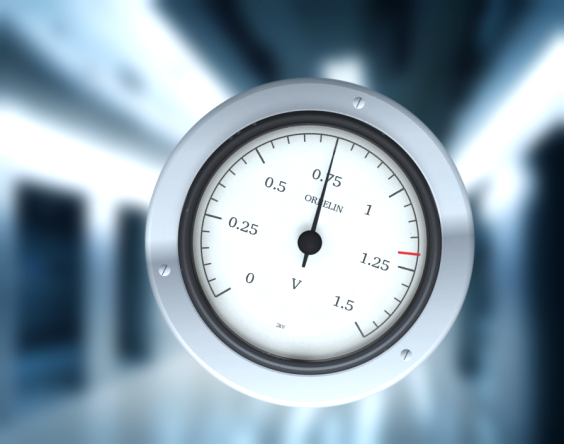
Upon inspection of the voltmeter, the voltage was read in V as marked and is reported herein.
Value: 0.75 V
